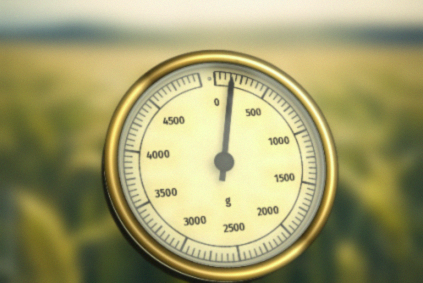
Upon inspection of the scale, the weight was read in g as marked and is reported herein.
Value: 150 g
